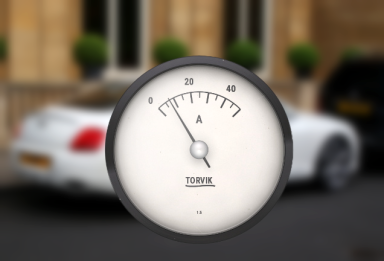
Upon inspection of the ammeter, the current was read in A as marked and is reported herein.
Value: 7.5 A
